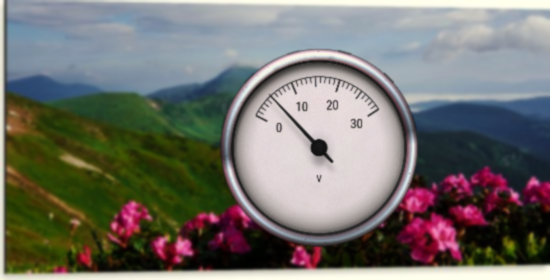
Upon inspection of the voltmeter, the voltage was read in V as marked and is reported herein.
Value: 5 V
